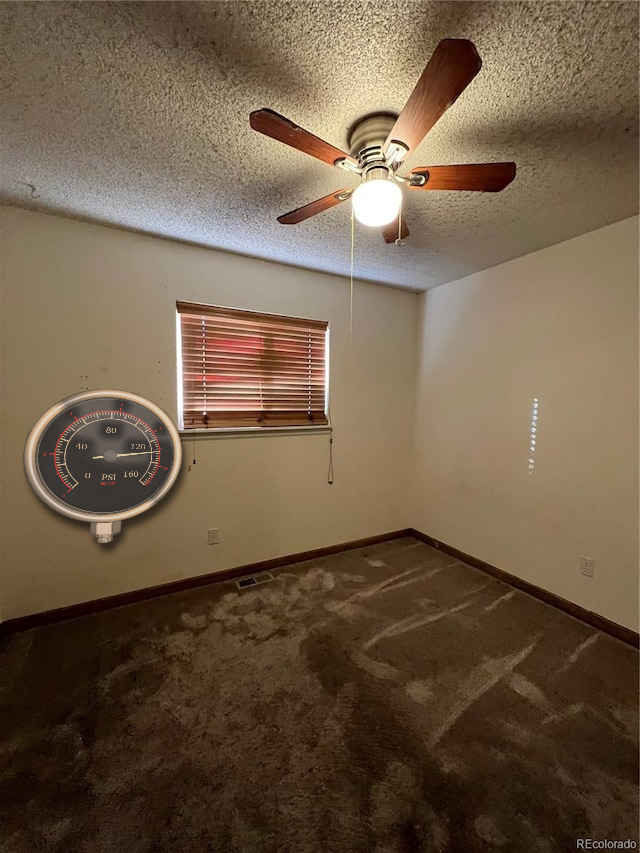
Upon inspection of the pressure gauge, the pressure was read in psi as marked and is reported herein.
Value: 130 psi
